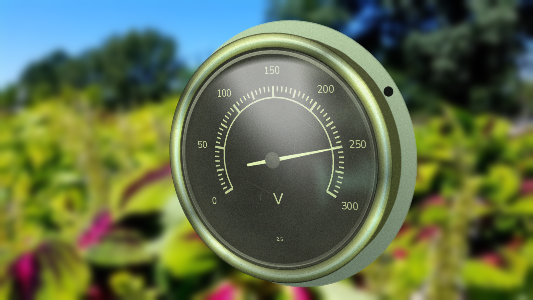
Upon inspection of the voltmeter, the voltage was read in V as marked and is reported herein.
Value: 250 V
